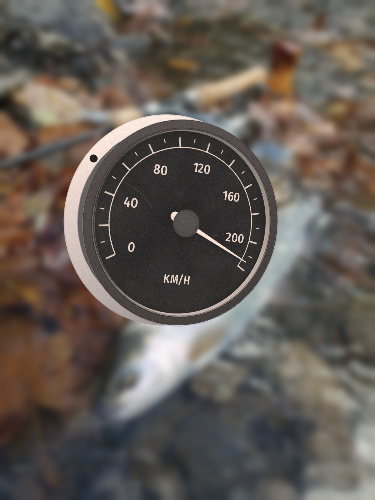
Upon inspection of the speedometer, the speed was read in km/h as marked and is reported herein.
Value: 215 km/h
